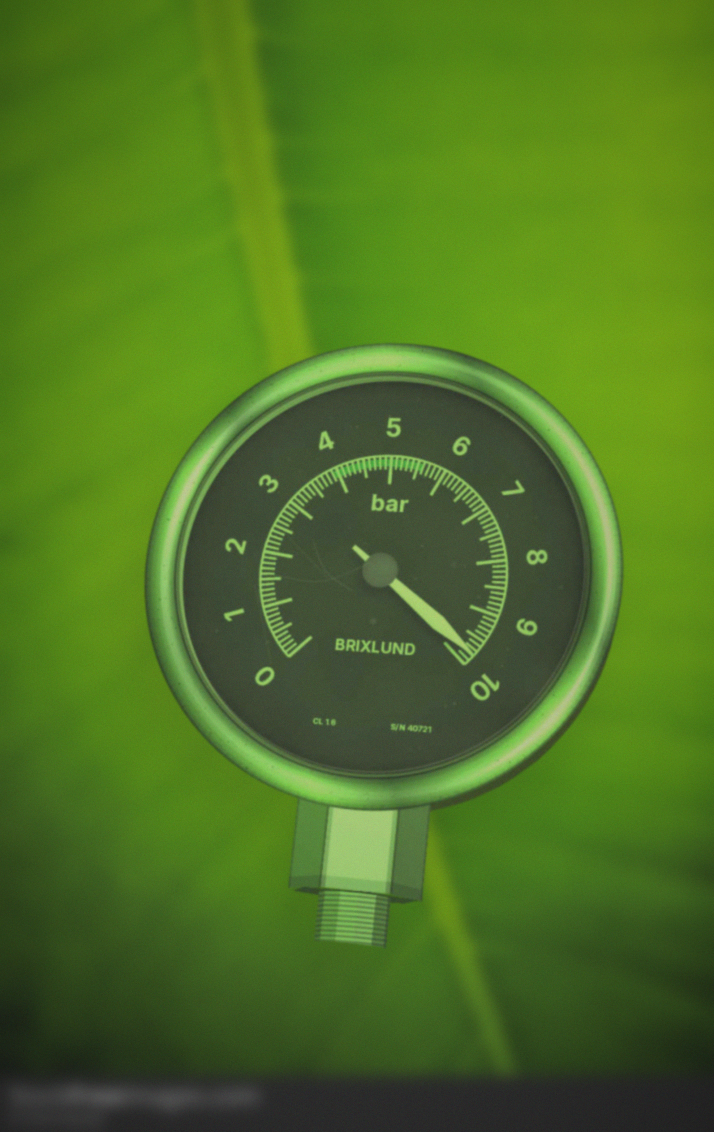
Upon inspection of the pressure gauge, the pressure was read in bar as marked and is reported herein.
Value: 9.8 bar
